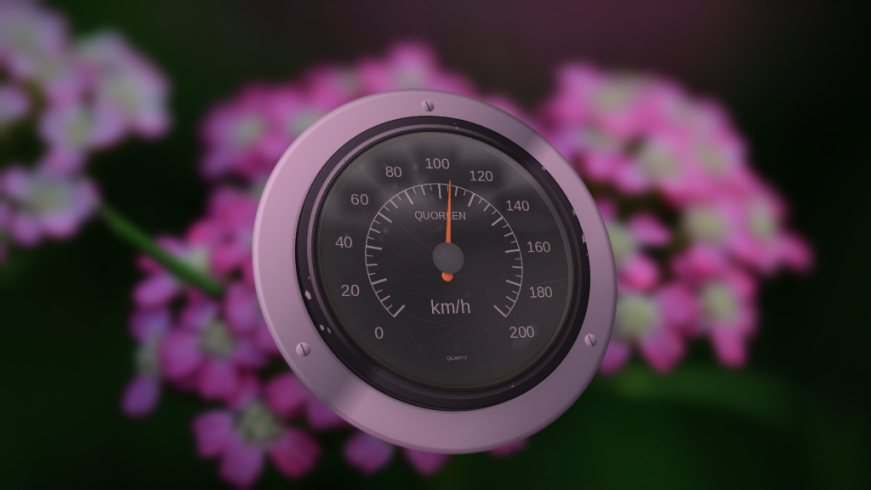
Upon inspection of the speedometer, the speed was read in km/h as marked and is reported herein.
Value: 105 km/h
